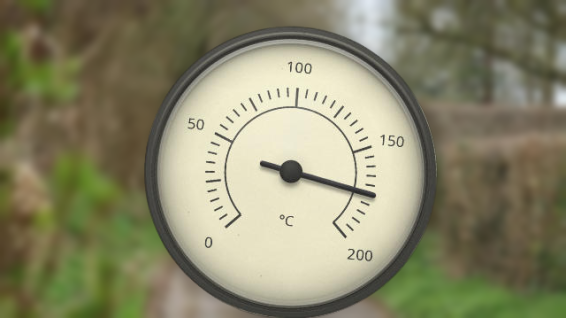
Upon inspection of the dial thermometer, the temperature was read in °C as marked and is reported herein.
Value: 175 °C
